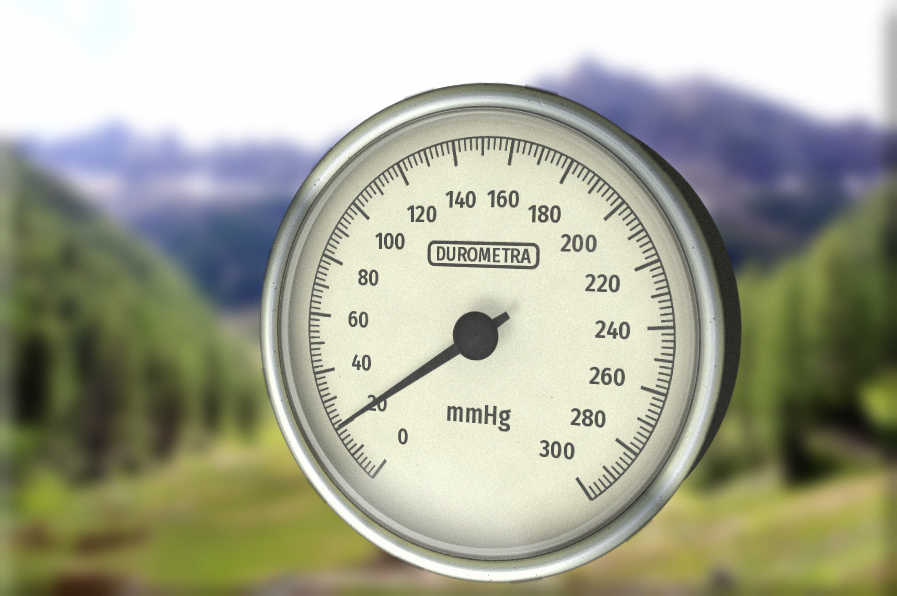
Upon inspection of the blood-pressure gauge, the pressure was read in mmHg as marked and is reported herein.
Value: 20 mmHg
